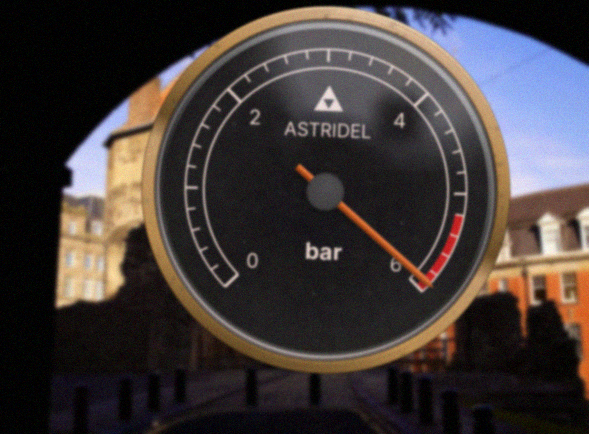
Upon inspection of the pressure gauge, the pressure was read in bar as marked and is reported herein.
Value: 5.9 bar
